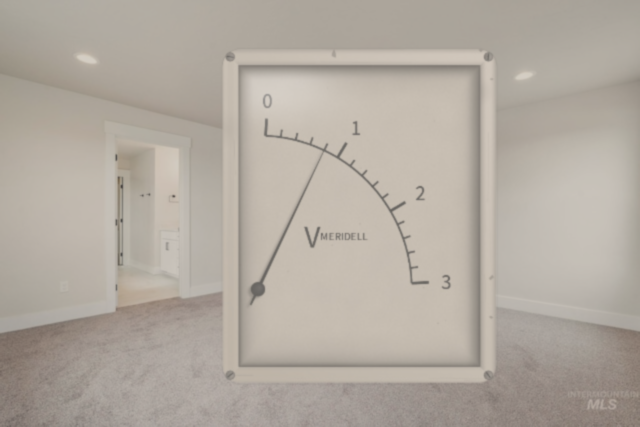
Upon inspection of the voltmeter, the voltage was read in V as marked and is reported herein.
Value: 0.8 V
